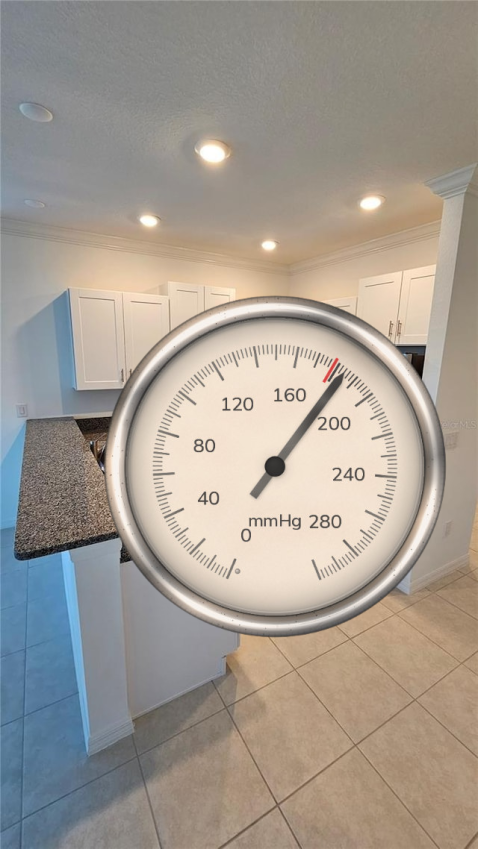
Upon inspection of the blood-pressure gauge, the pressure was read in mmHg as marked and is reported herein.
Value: 184 mmHg
